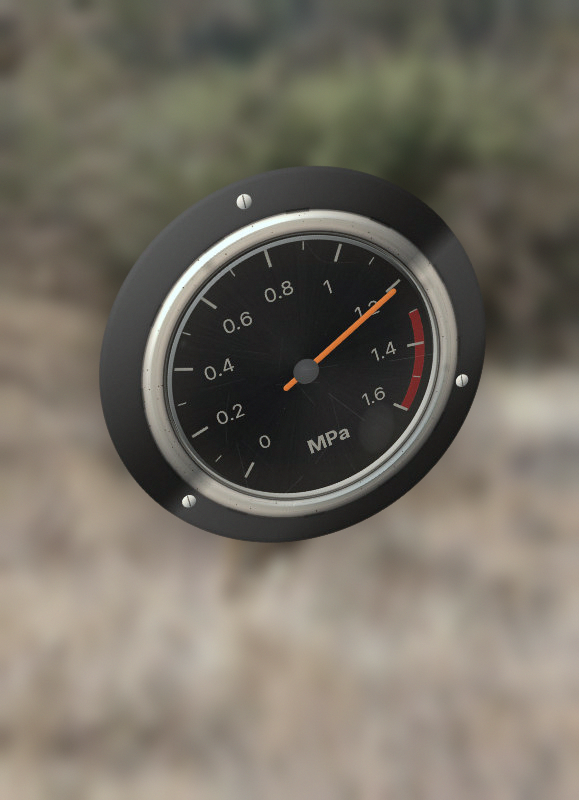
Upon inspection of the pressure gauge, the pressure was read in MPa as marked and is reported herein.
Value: 1.2 MPa
